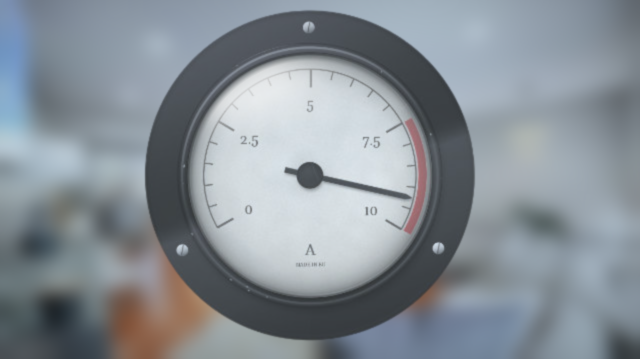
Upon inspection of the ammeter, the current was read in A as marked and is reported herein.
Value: 9.25 A
